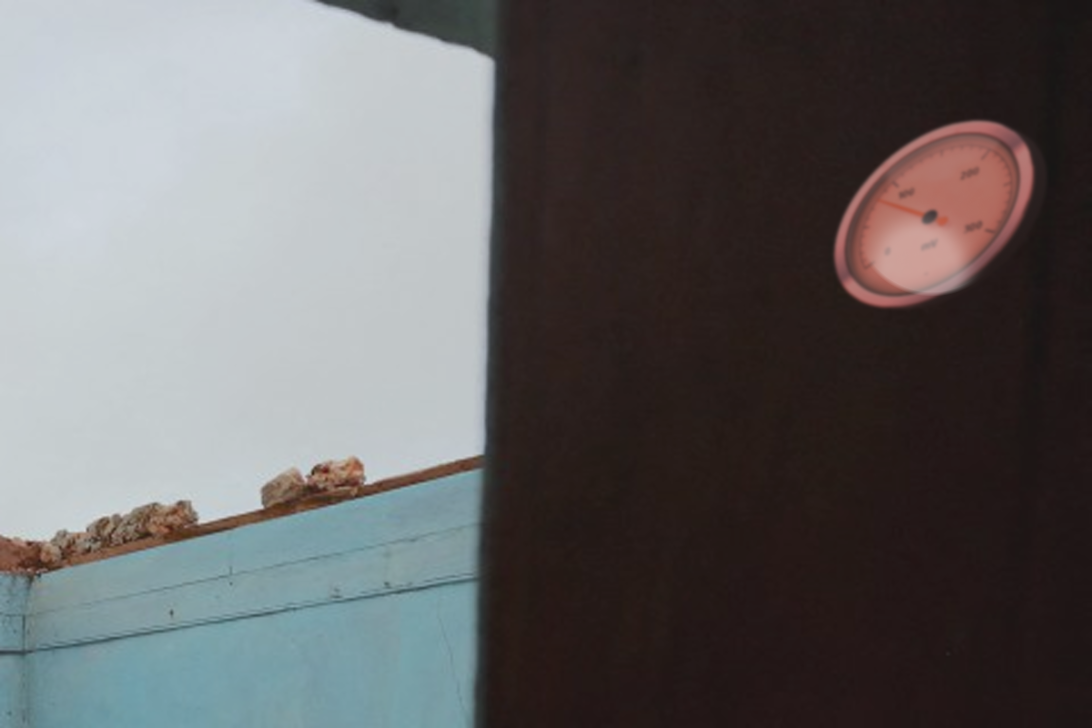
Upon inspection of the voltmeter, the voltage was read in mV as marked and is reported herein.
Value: 80 mV
